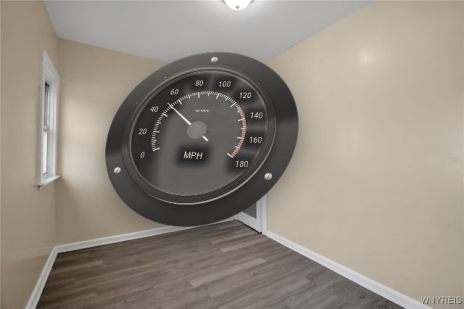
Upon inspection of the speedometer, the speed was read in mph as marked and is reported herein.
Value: 50 mph
